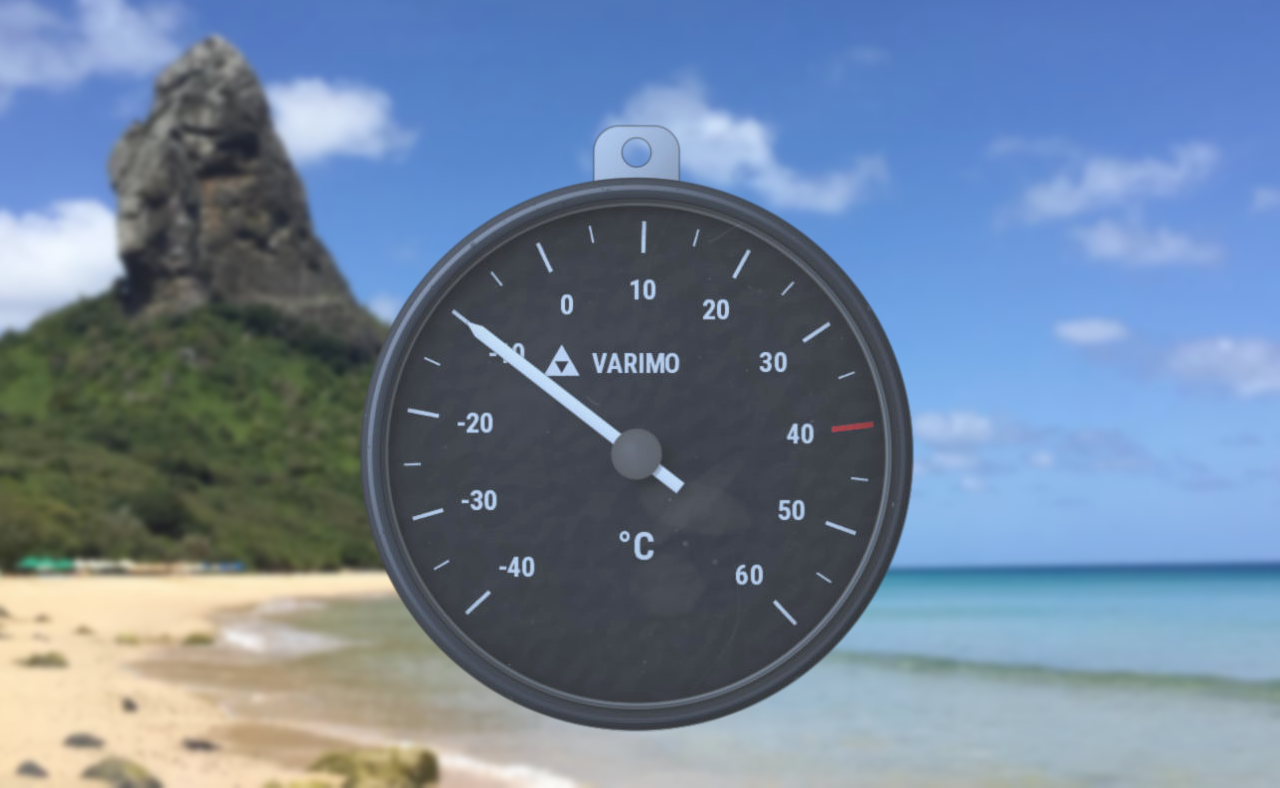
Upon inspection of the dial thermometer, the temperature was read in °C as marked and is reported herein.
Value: -10 °C
